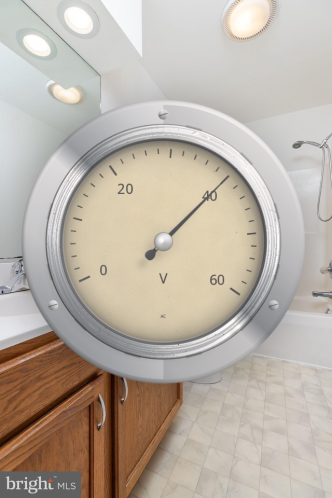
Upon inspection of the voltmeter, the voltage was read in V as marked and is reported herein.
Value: 40 V
